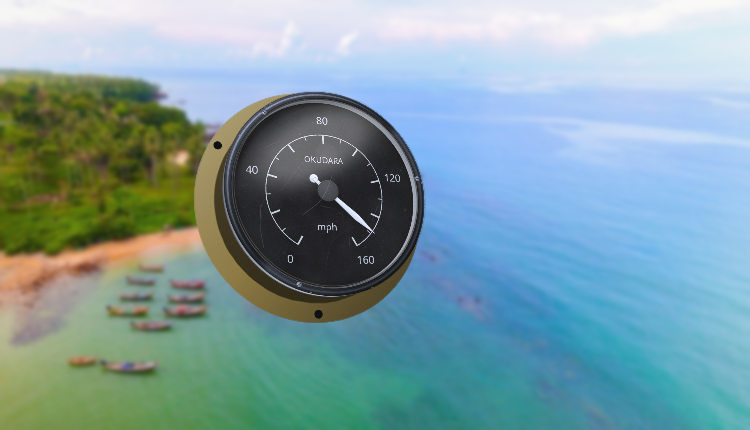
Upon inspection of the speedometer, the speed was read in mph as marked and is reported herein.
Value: 150 mph
